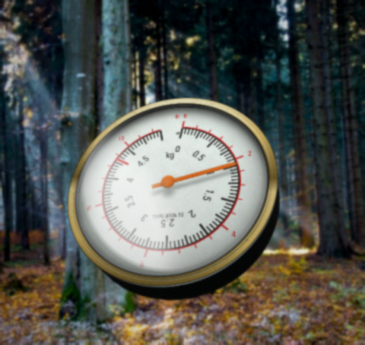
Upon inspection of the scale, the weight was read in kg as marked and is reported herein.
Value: 1 kg
